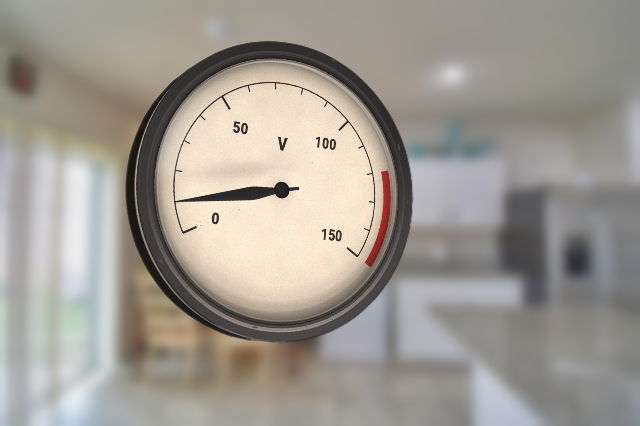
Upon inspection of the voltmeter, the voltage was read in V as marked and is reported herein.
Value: 10 V
